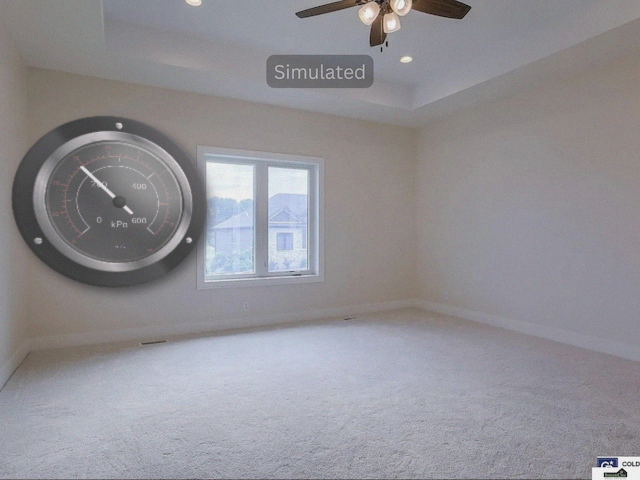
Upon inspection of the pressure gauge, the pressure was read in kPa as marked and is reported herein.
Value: 200 kPa
